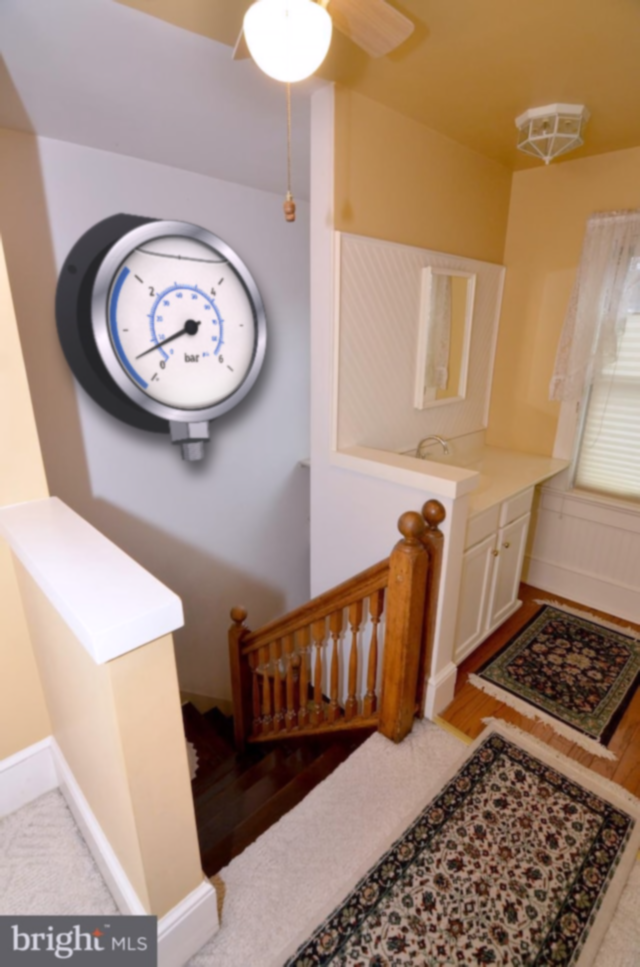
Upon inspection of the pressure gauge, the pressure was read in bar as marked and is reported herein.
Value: 0.5 bar
